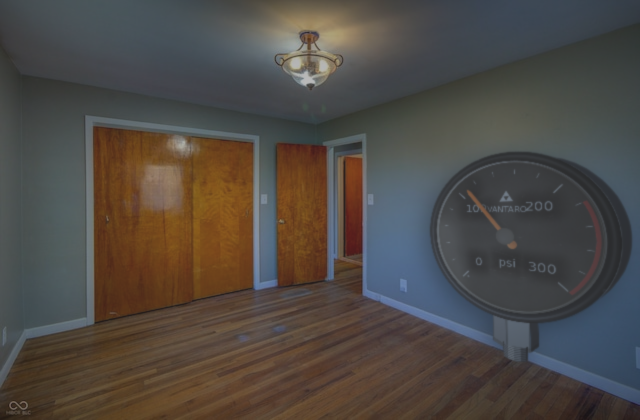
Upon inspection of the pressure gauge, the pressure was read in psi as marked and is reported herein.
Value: 110 psi
